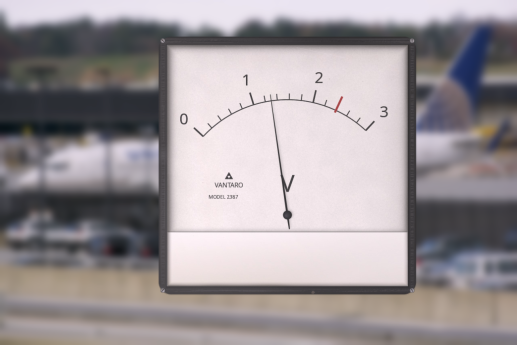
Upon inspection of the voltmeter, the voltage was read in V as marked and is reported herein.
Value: 1.3 V
